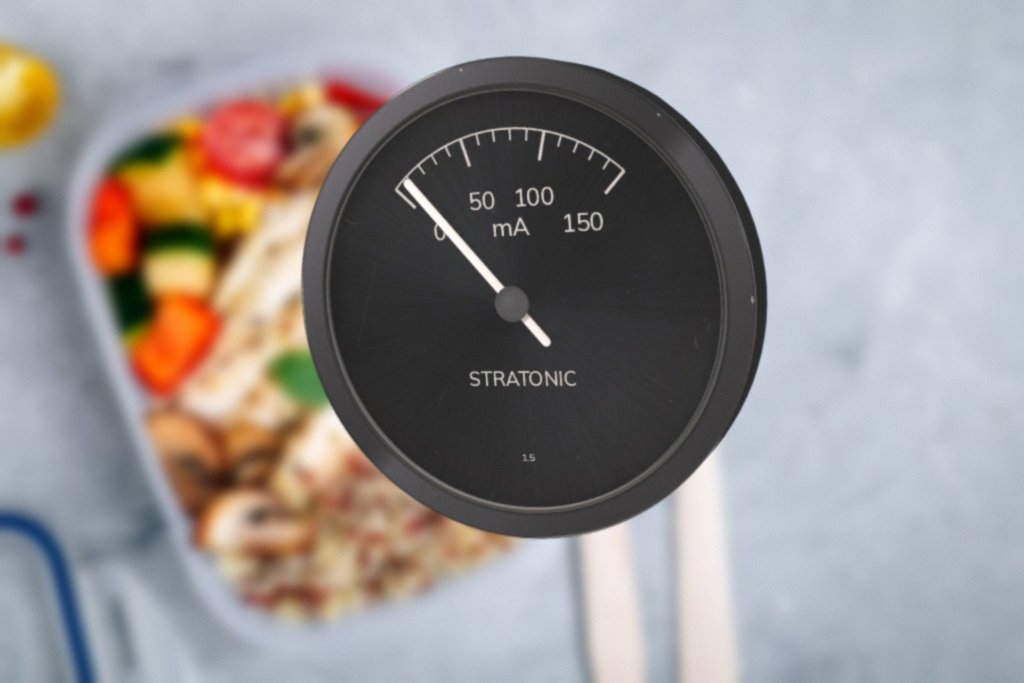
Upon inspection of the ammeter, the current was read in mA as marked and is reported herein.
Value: 10 mA
